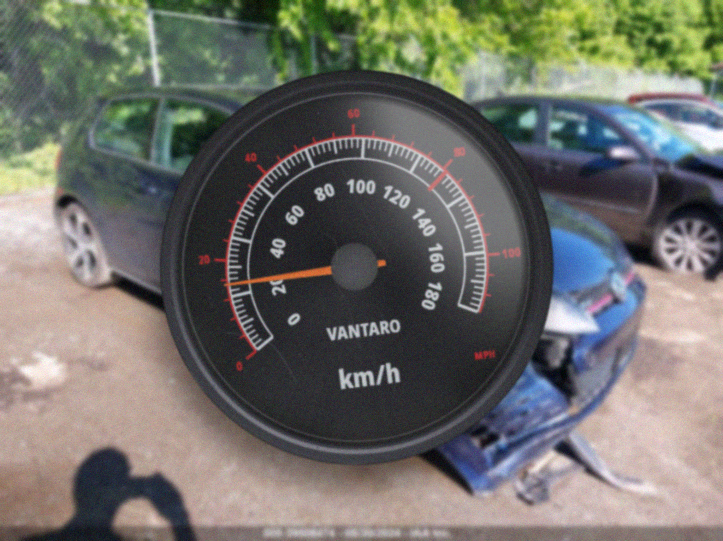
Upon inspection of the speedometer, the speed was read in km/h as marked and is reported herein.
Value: 24 km/h
